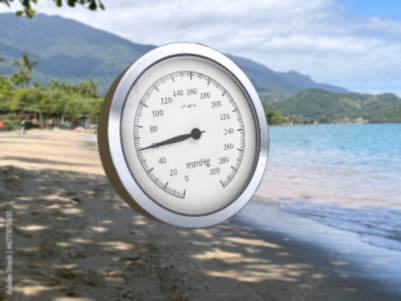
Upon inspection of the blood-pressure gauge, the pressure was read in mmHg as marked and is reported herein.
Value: 60 mmHg
